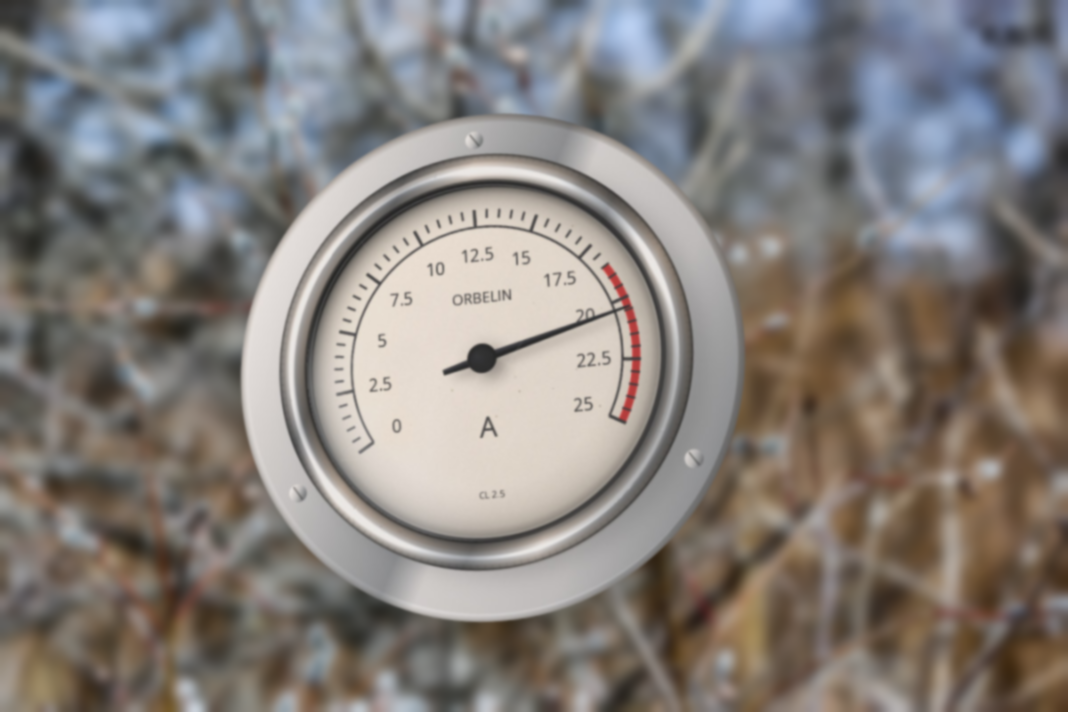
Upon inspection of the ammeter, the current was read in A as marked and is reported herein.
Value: 20.5 A
